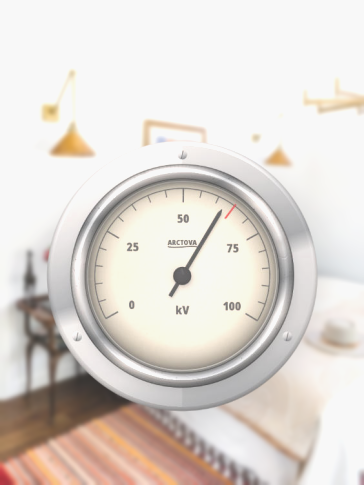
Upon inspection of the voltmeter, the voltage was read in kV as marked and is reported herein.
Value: 62.5 kV
